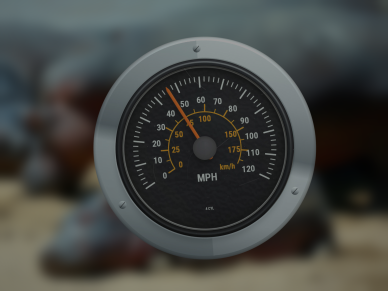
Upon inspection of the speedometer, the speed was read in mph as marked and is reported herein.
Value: 46 mph
